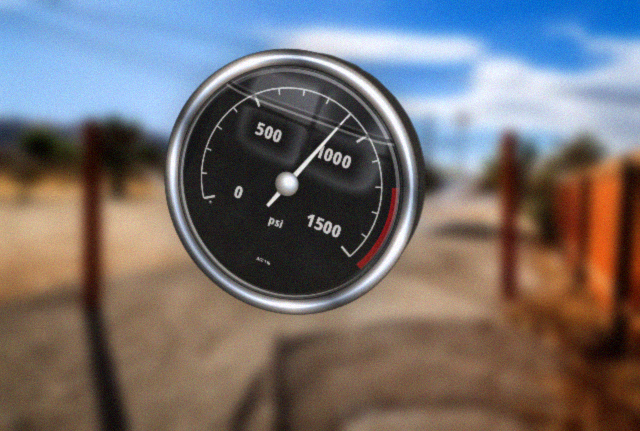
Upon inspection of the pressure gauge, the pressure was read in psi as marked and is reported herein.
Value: 900 psi
